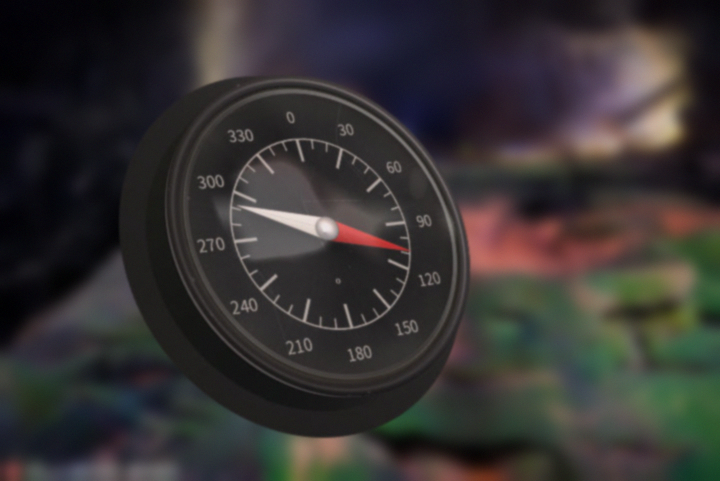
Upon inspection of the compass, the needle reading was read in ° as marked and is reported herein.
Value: 110 °
